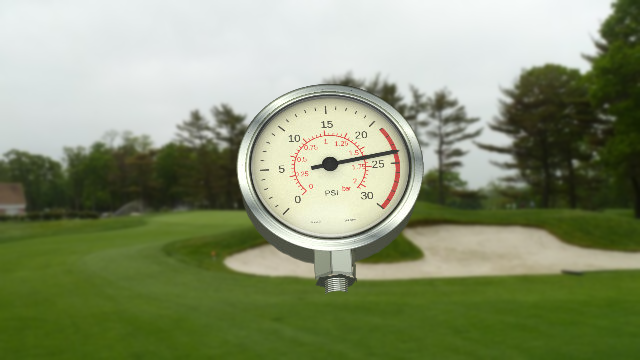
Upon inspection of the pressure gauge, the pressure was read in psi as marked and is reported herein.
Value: 24 psi
